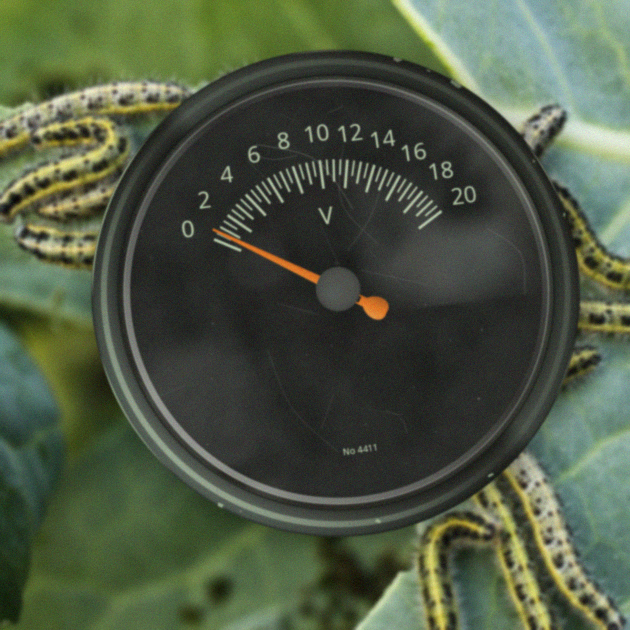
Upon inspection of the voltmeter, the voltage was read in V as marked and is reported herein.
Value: 0.5 V
